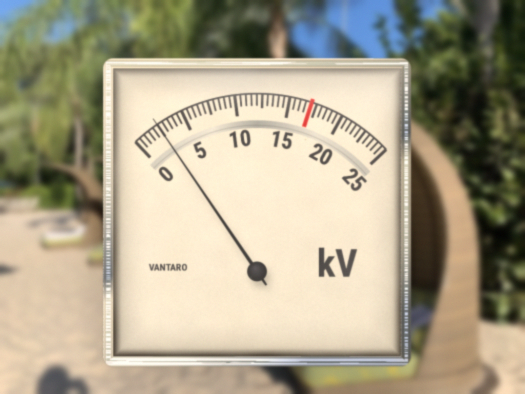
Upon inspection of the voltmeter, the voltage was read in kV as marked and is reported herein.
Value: 2.5 kV
